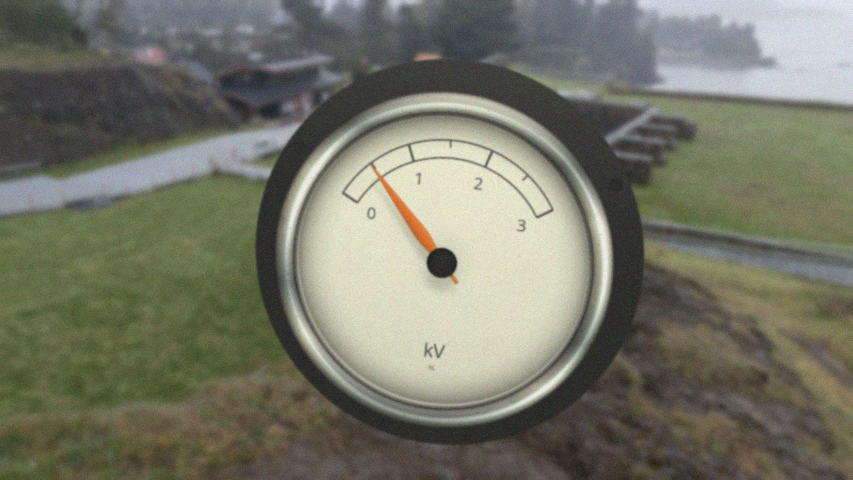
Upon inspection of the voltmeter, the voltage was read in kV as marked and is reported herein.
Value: 0.5 kV
